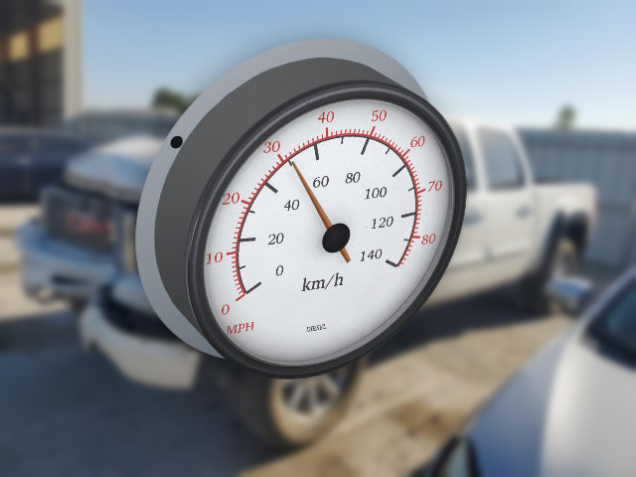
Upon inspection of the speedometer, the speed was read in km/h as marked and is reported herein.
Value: 50 km/h
